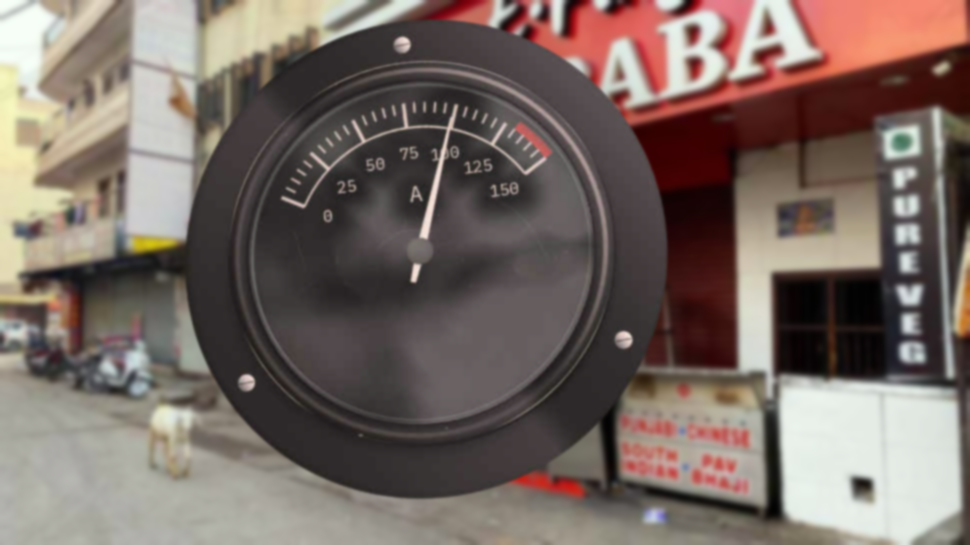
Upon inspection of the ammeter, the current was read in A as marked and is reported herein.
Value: 100 A
